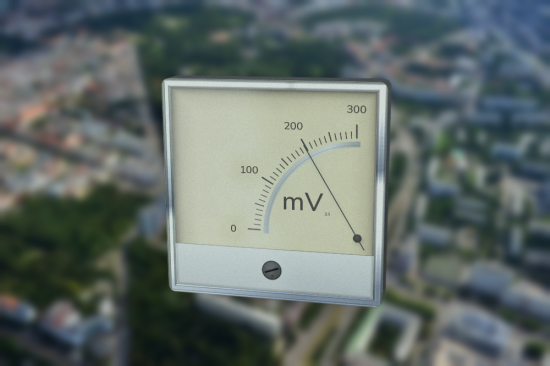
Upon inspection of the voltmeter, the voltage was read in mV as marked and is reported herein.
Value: 200 mV
